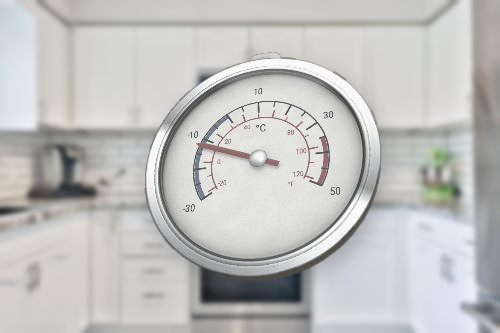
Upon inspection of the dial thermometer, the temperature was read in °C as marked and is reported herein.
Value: -12.5 °C
